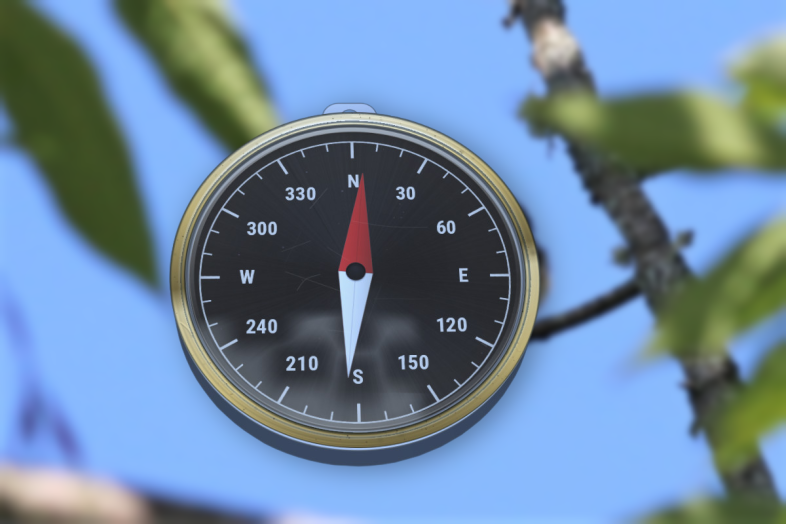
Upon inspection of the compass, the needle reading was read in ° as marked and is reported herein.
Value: 5 °
